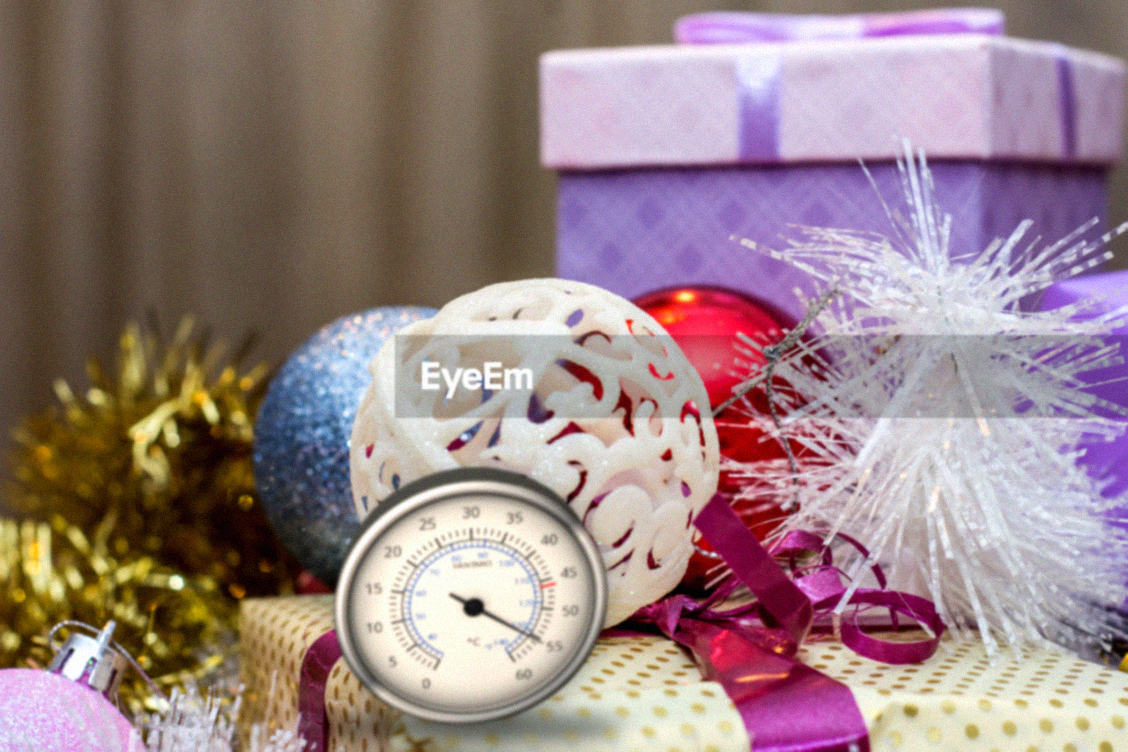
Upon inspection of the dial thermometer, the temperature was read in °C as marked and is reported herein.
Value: 55 °C
